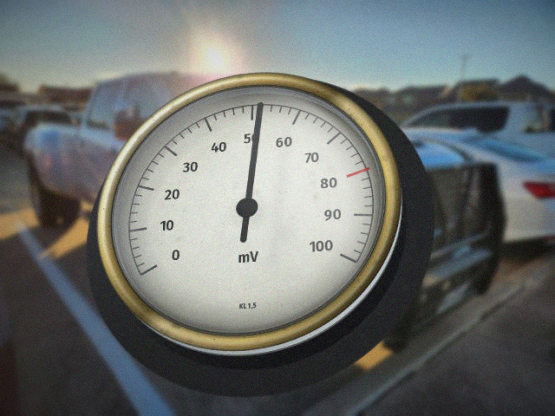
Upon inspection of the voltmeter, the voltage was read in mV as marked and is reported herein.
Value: 52 mV
